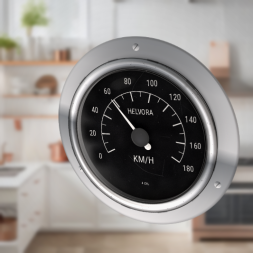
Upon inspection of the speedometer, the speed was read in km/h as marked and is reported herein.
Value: 60 km/h
